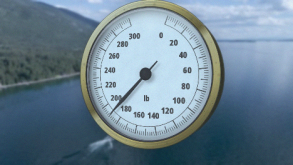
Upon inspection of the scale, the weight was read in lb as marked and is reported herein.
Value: 190 lb
